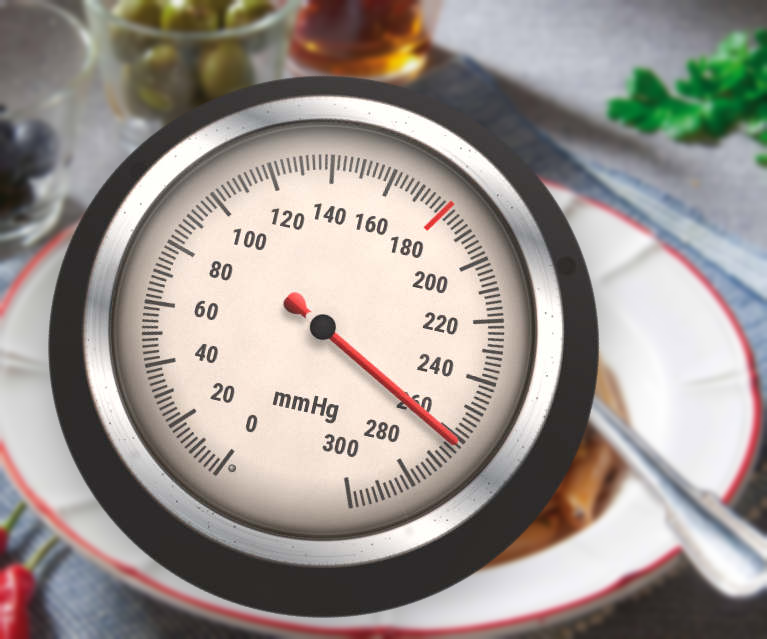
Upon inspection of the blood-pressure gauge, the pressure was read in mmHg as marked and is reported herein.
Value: 262 mmHg
